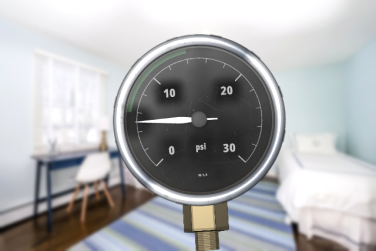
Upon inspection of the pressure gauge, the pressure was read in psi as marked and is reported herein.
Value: 5 psi
